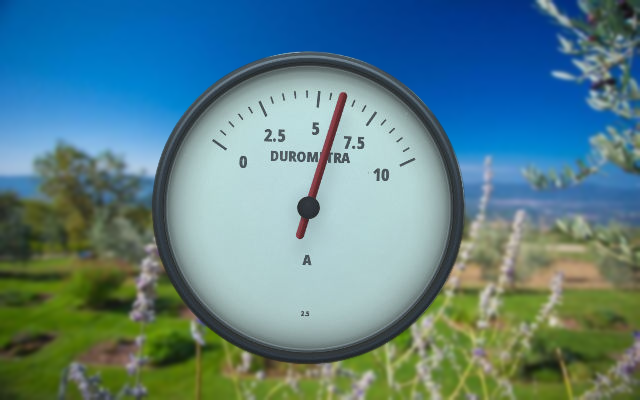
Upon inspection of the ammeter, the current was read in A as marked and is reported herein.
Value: 6 A
